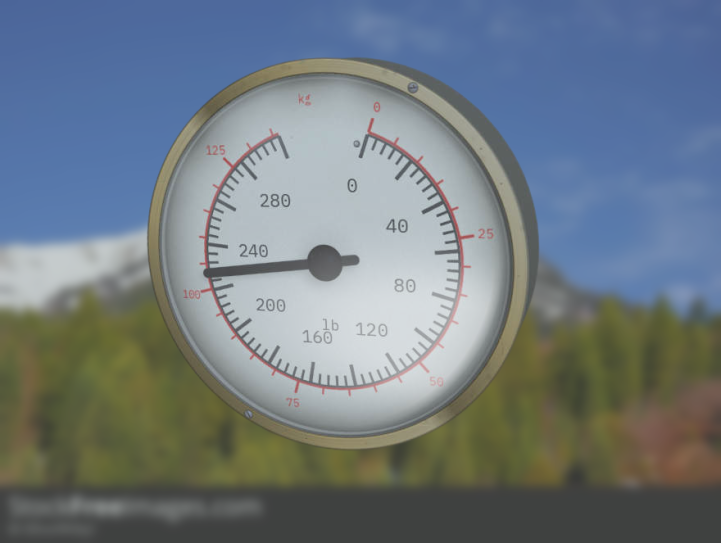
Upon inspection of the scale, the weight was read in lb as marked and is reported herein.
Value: 228 lb
